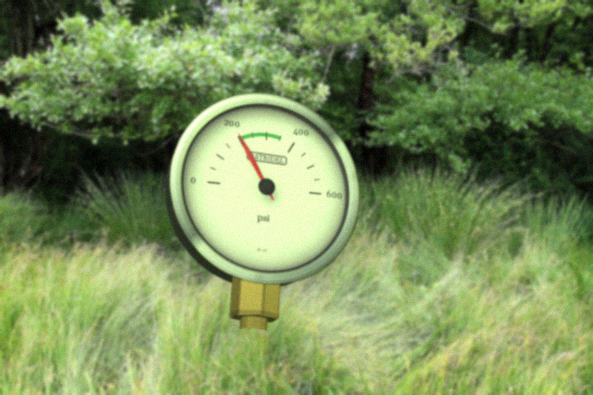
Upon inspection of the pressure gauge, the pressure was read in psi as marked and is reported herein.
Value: 200 psi
